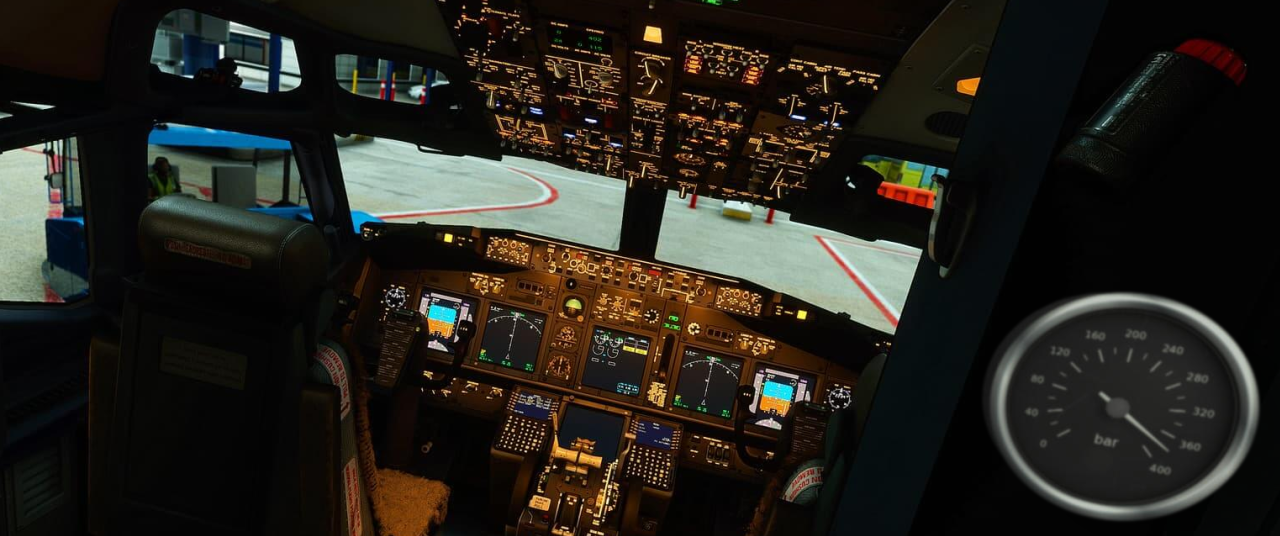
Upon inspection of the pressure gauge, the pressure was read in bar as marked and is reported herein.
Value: 380 bar
